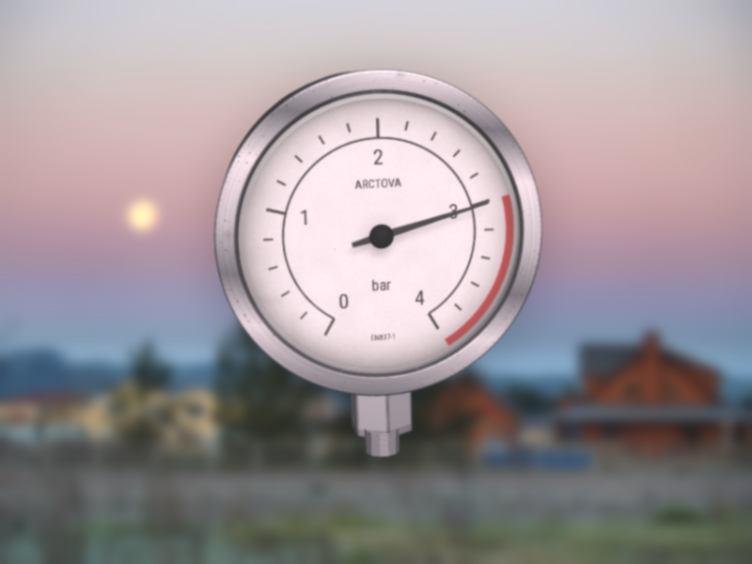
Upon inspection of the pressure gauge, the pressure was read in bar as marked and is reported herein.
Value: 3 bar
